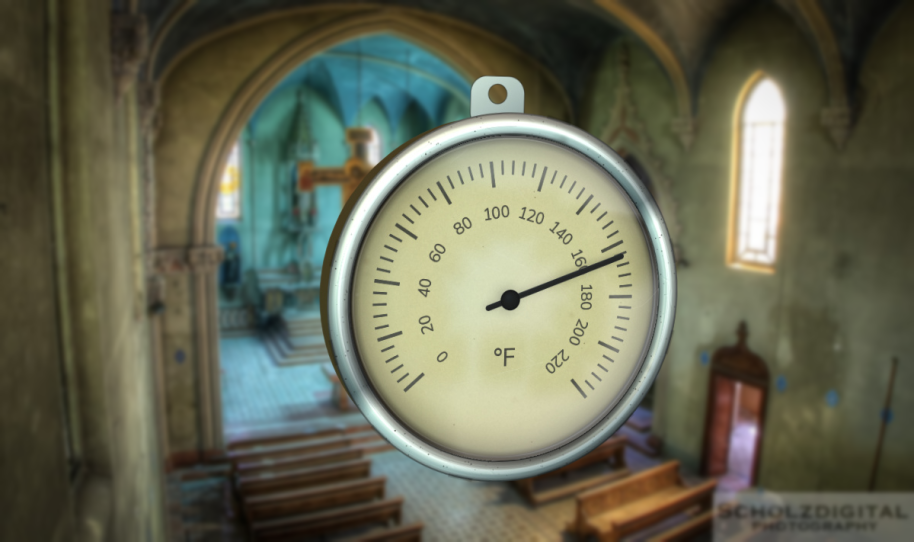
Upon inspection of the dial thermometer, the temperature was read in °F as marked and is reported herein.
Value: 164 °F
